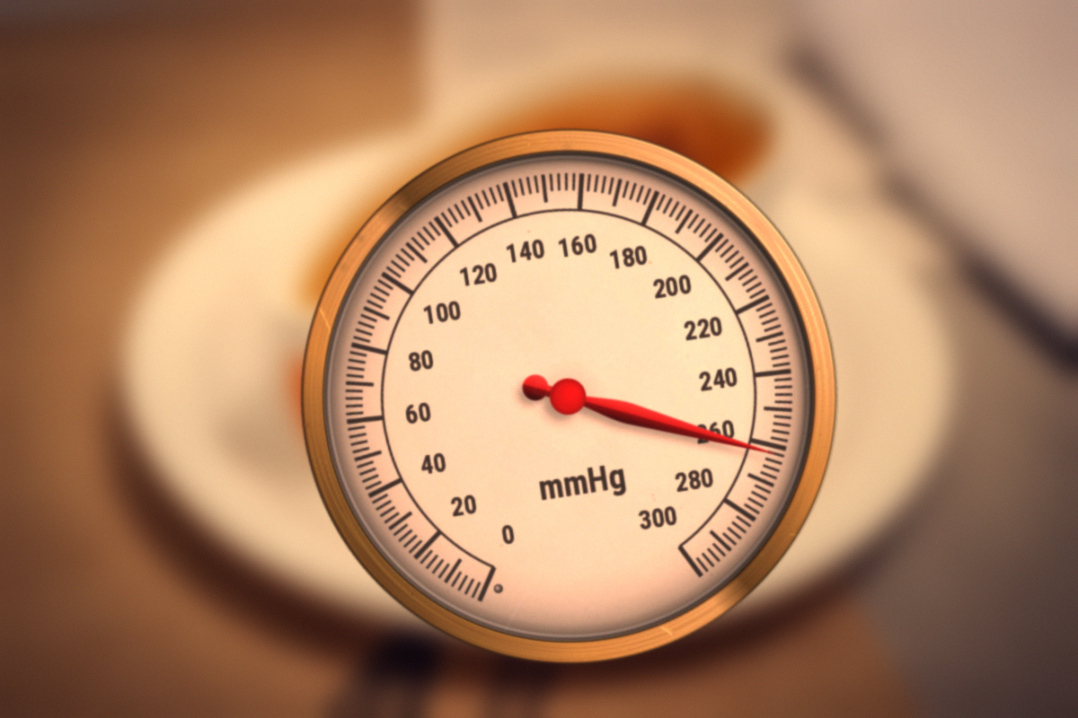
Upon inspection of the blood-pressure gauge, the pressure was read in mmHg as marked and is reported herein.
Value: 262 mmHg
